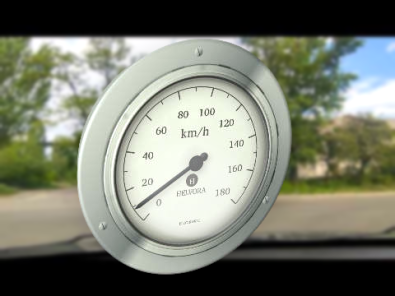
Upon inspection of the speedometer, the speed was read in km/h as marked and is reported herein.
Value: 10 km/h
